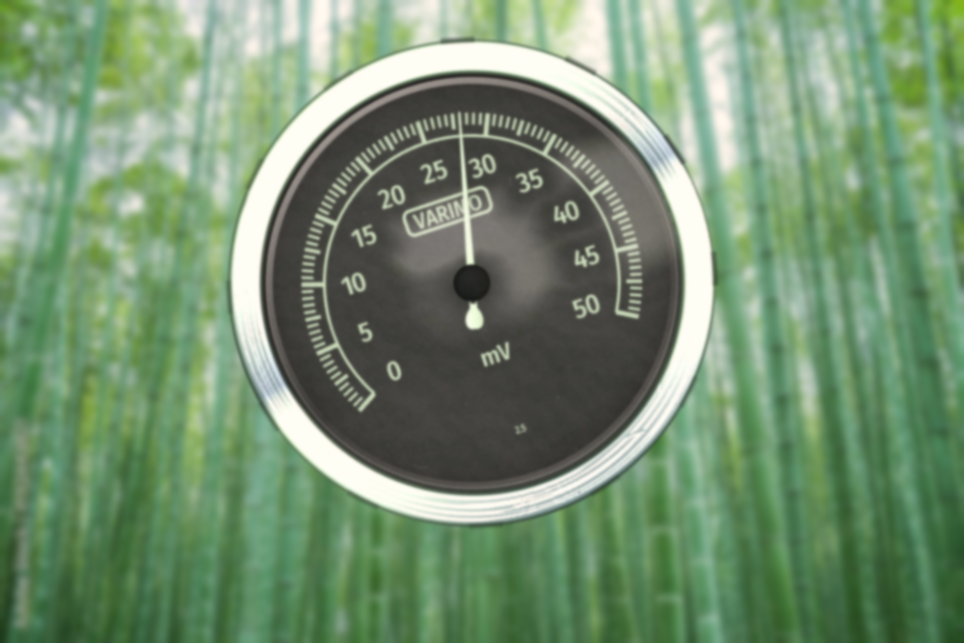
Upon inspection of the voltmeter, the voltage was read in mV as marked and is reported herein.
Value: 28 mV
